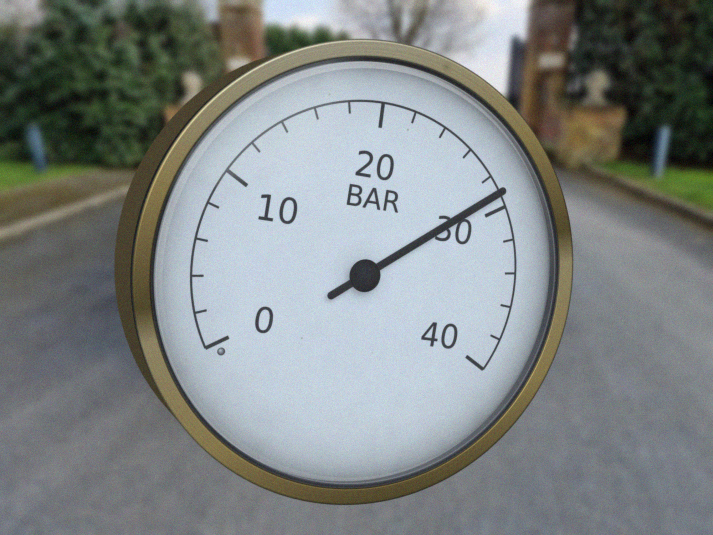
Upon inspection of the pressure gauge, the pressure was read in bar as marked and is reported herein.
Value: 29 bar
